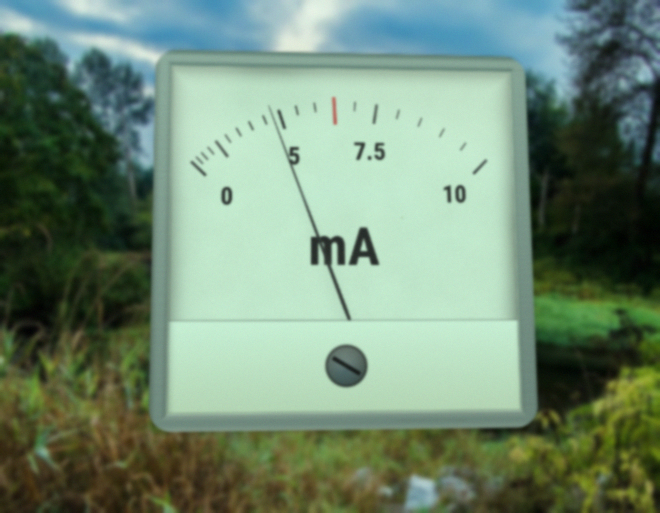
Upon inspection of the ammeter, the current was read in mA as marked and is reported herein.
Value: 4.75 mA
